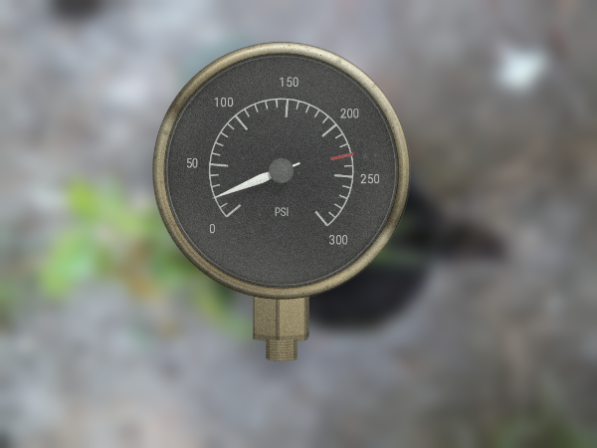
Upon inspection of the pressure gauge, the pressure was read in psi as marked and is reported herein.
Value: 20 psi
